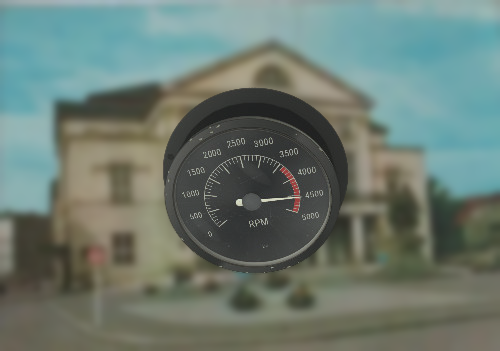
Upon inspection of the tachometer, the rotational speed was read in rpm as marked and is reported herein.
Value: 4500 rpm
